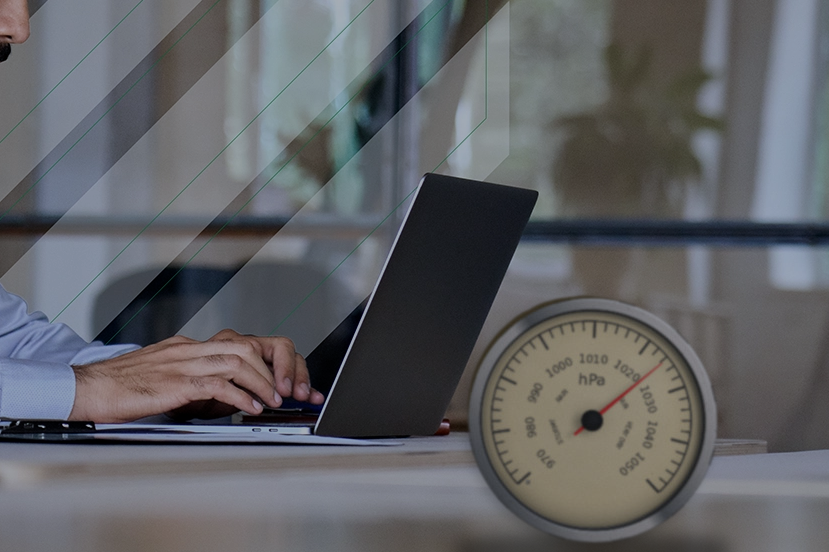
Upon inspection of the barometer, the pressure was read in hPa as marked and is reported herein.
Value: 1024 hPa
